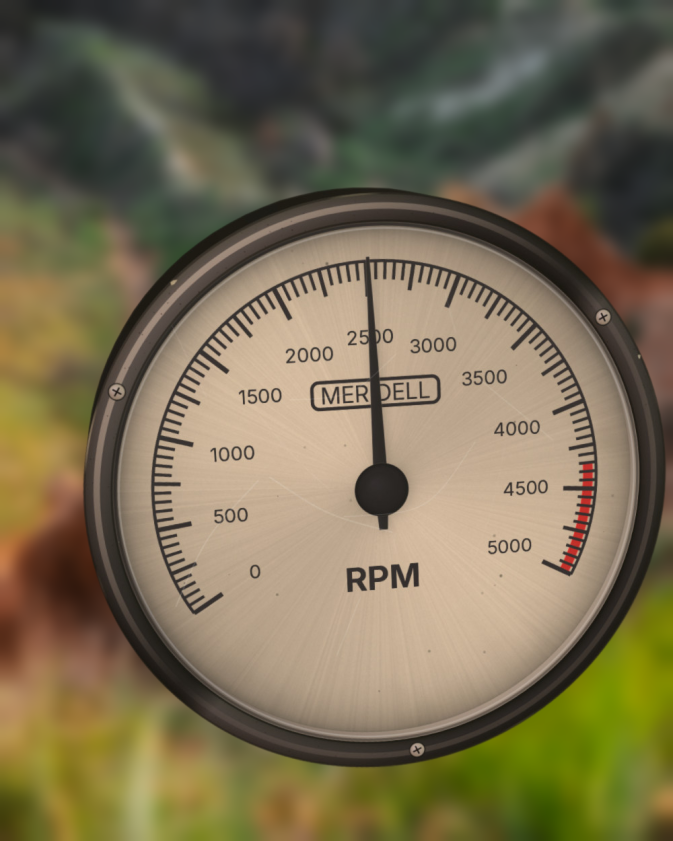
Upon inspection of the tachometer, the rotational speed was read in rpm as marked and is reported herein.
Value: 2500 rpm
